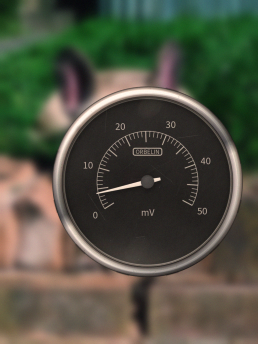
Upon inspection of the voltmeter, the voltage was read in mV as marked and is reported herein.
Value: 4 mV
